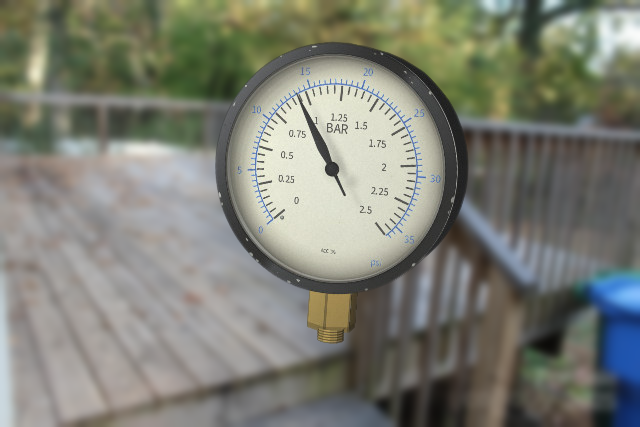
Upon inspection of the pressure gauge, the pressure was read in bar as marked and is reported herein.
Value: 0.95 bar
